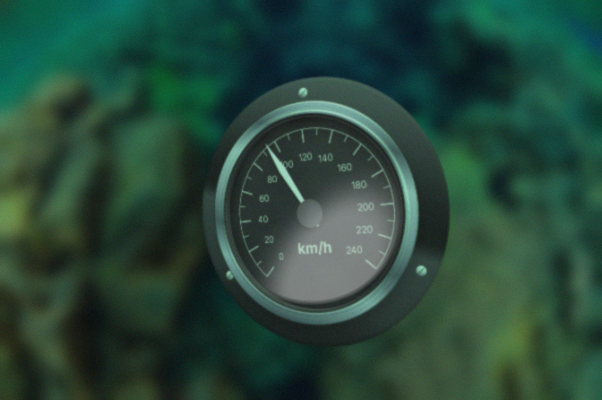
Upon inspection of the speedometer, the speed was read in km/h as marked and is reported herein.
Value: 95 km/h
